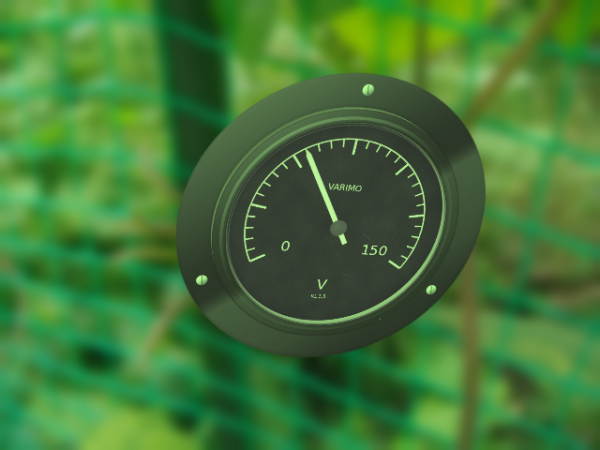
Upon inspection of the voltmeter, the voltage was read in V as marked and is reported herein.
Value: 55 V
